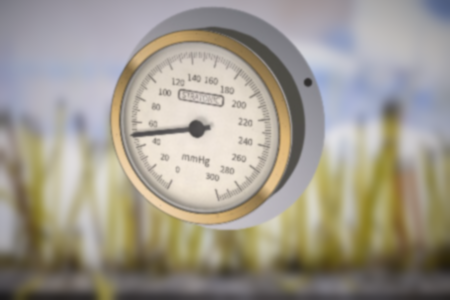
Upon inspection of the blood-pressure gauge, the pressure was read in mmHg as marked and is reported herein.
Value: 50 mmHg
